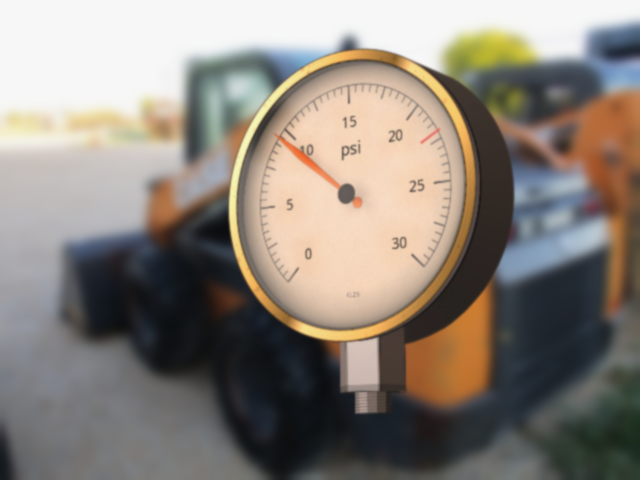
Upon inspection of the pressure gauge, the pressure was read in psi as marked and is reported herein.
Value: 9.5 psi
